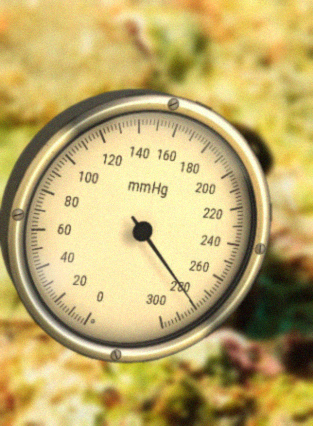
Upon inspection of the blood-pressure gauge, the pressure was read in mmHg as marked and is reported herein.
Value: 280 mmHg
